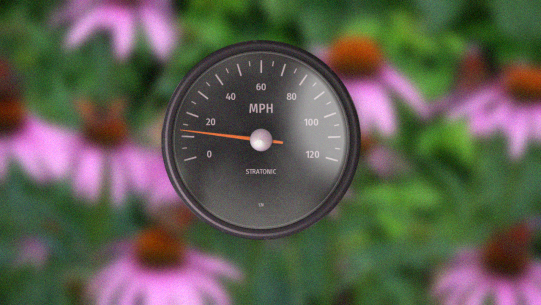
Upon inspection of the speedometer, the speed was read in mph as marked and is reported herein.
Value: 12.5 mph
